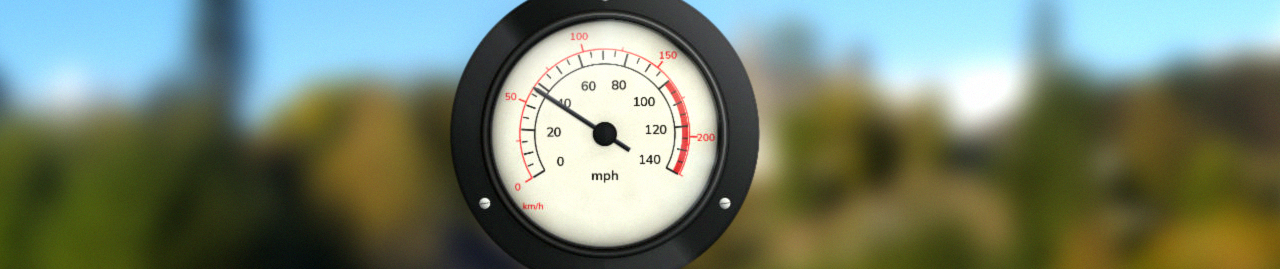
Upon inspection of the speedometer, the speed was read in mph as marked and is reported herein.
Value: 37.5 mph
